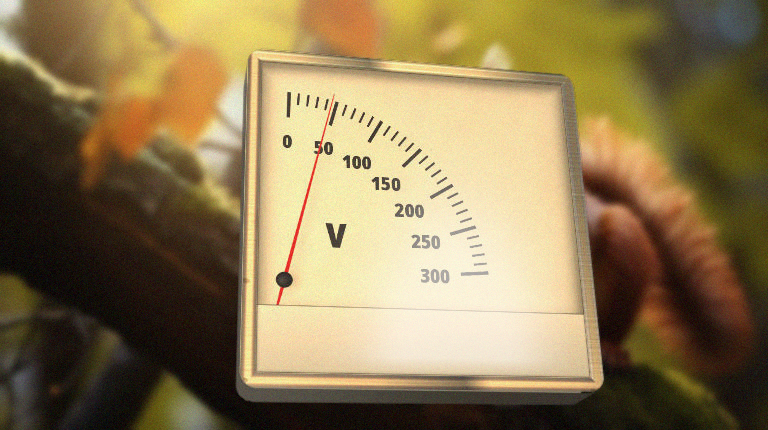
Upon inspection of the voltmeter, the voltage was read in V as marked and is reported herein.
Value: 45 V
